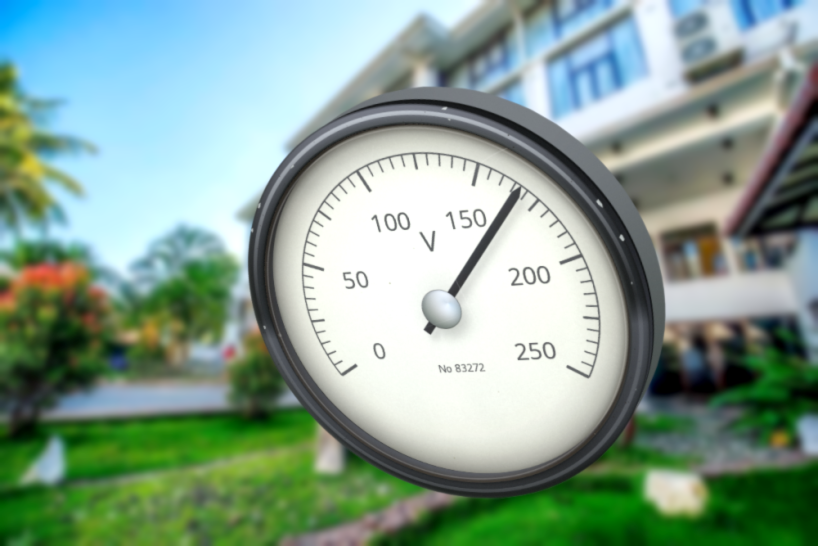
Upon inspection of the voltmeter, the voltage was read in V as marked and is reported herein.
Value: 167.5 V
